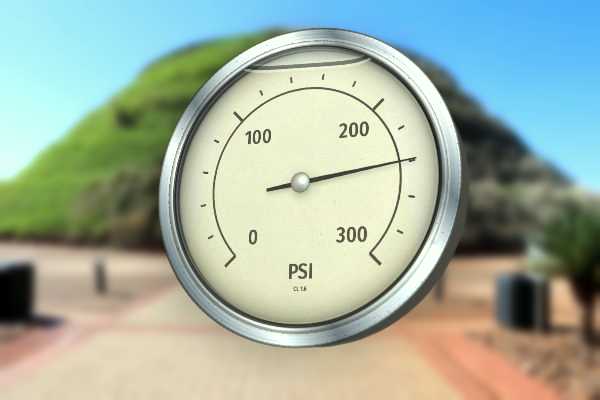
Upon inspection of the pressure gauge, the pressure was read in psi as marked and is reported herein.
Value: 240 psi
